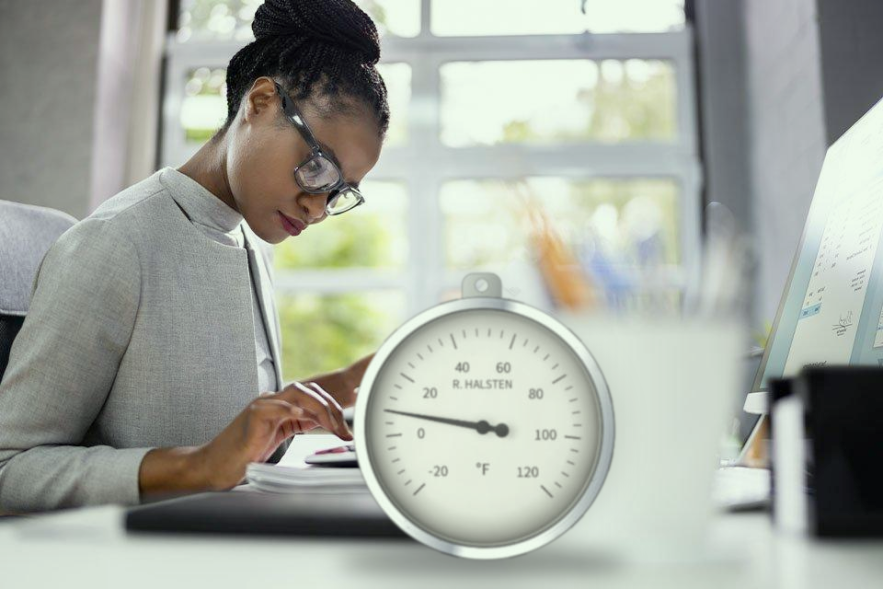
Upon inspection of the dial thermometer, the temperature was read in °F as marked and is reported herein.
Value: 8 °F
